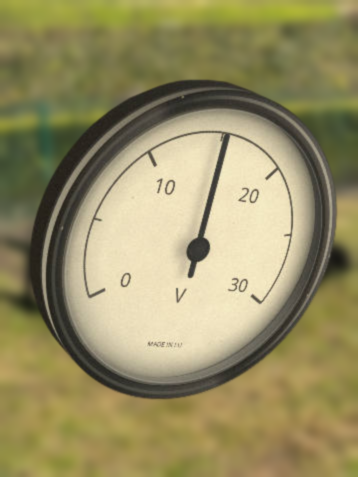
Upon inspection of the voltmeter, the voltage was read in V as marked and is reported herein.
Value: 15 V
